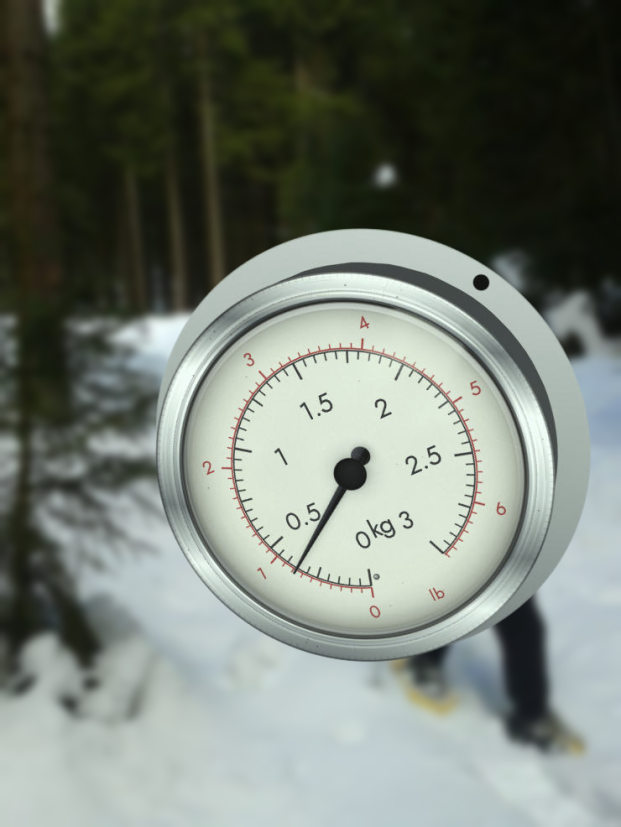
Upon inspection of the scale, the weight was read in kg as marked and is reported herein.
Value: 0.35 kg
